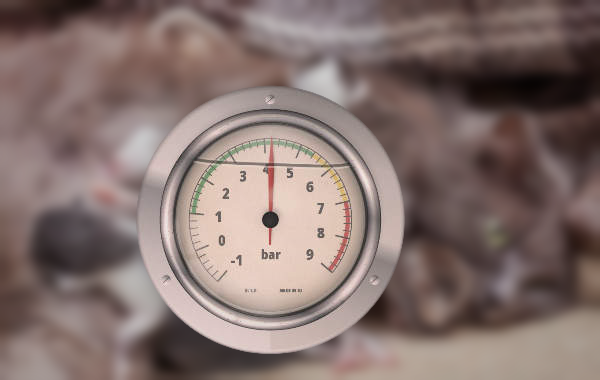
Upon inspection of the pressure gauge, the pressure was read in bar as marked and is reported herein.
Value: 4.2 bar
